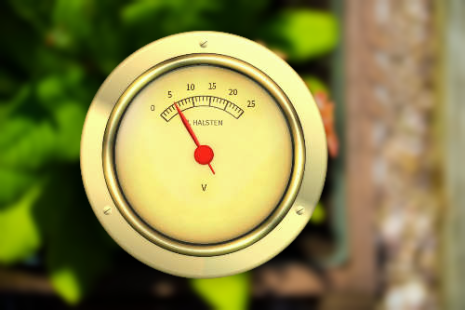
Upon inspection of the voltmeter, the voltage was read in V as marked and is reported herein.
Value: 5 V
